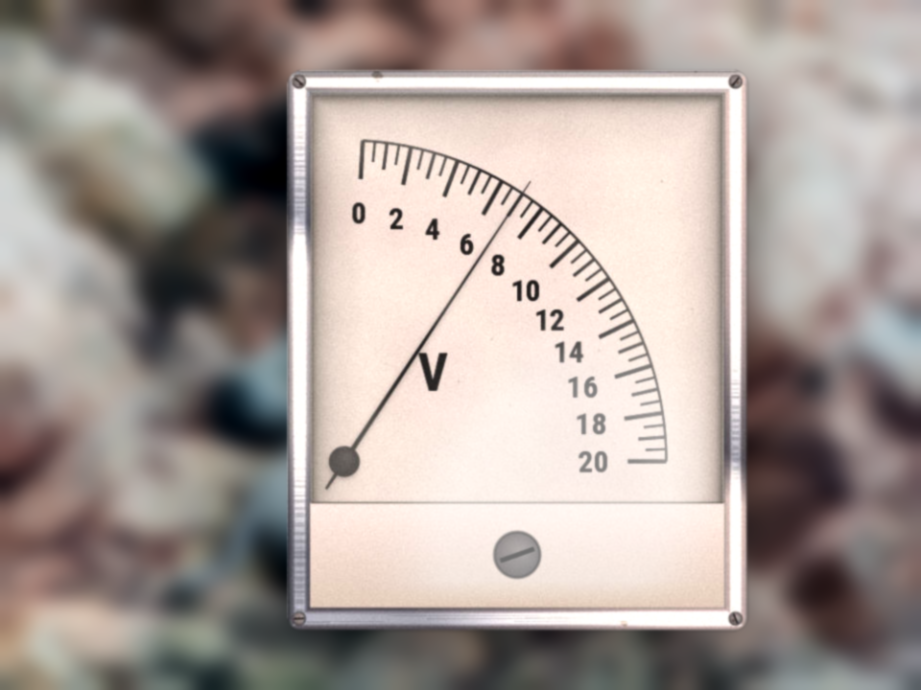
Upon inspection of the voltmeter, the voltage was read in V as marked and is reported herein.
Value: 7 V
